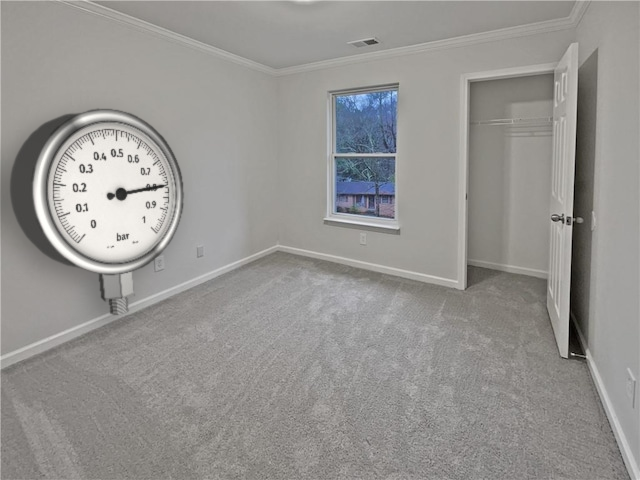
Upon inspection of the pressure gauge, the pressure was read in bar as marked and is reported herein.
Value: 0.8 bar
